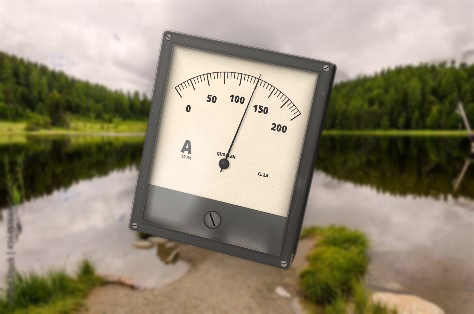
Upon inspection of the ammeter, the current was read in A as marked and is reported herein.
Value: 125 A
